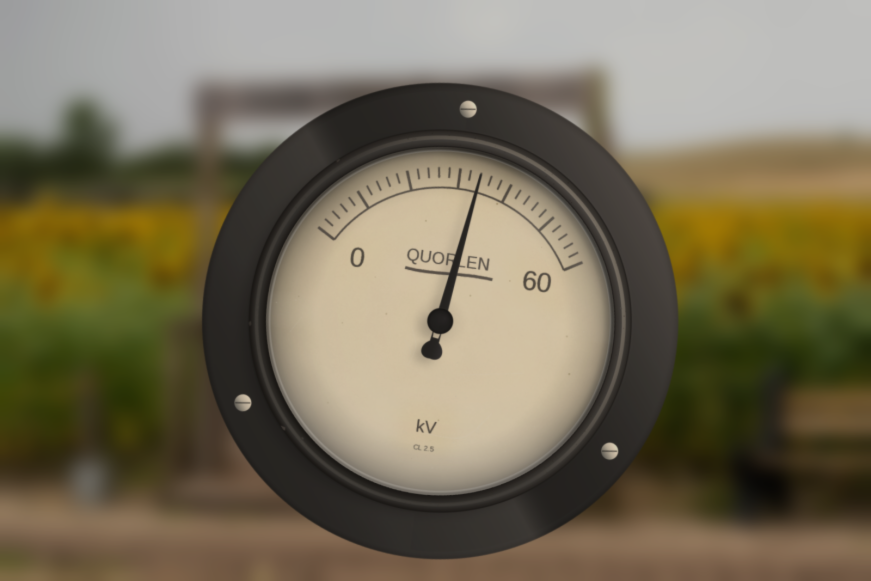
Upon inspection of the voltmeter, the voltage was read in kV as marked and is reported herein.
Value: 34 kV
